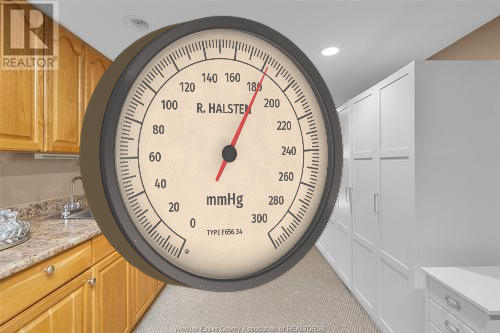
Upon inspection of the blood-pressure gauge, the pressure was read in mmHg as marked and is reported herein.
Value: 180 mmHg
